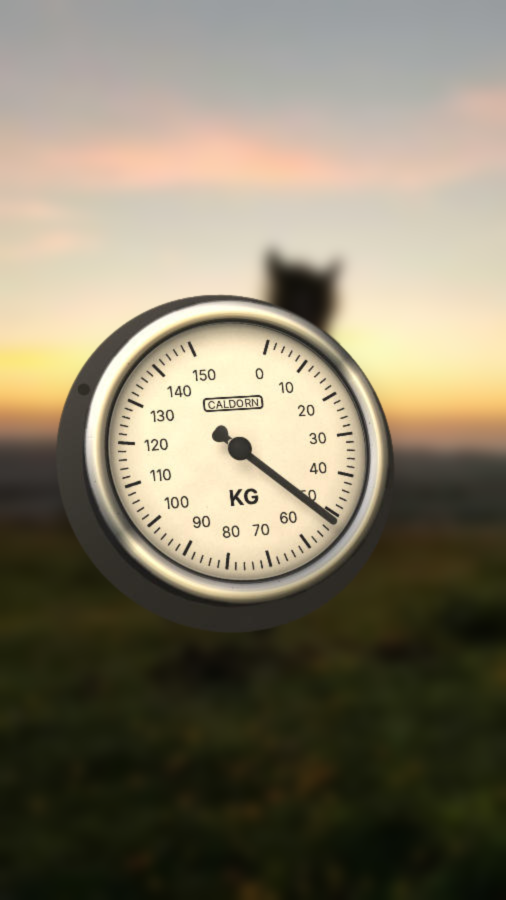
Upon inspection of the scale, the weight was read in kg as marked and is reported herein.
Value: 52 kg
